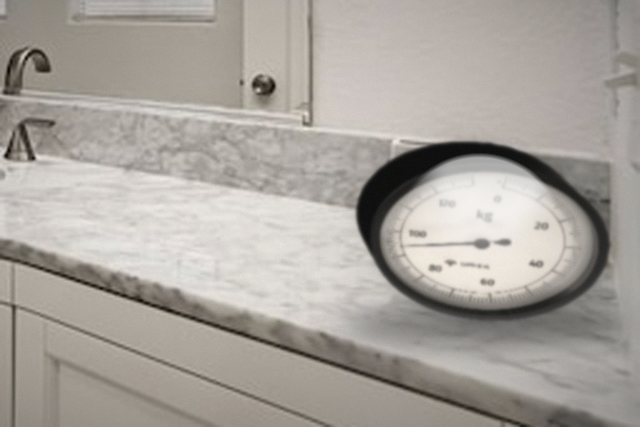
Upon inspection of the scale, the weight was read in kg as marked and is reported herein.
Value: 95 kg
